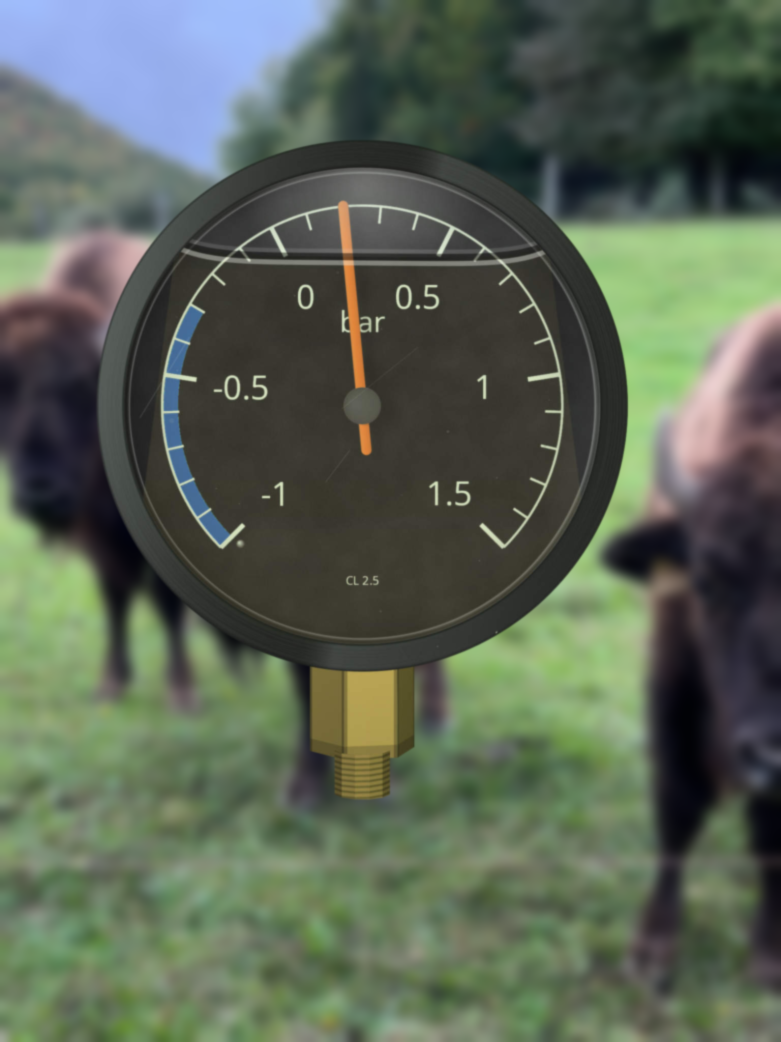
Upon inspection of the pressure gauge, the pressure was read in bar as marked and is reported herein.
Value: 0.2 bar
